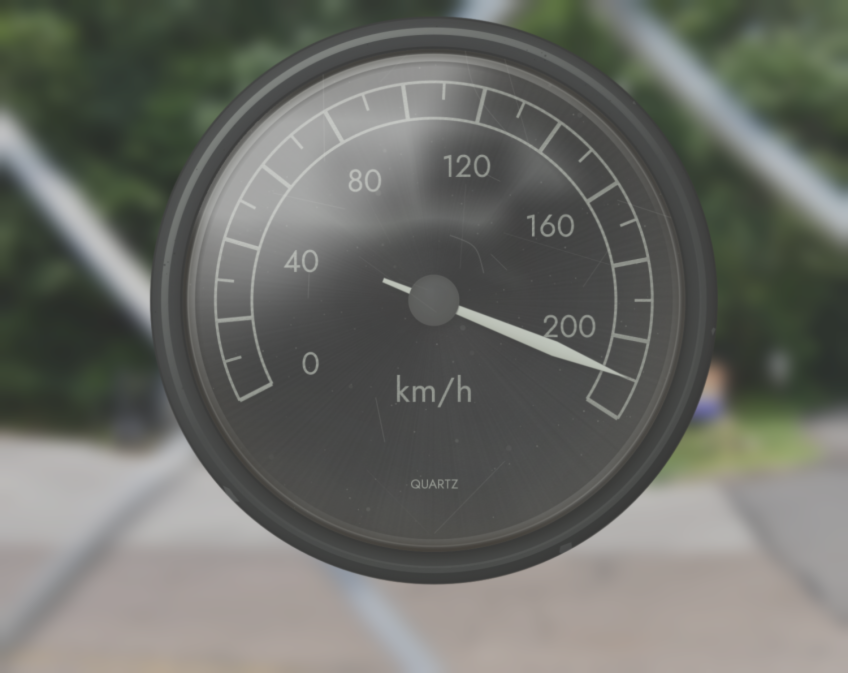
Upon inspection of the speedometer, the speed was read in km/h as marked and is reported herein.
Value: 210 km/h
